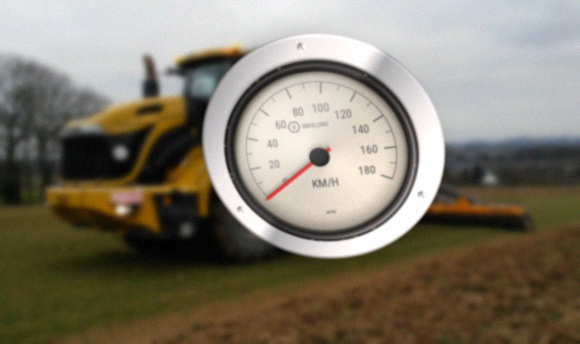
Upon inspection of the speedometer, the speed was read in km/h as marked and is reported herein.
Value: 0 km/h
